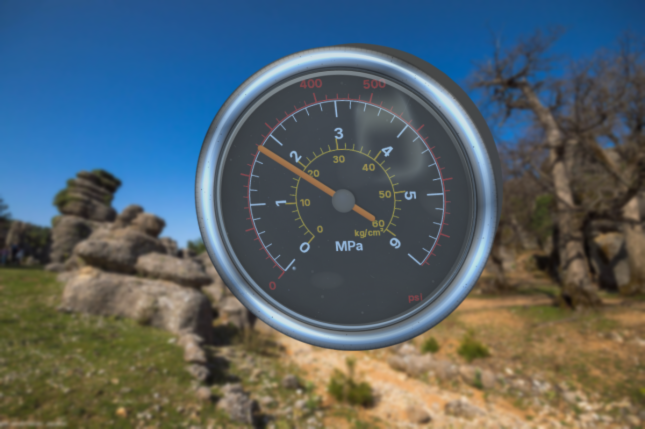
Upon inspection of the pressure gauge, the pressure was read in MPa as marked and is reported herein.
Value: 1.8 MPa
